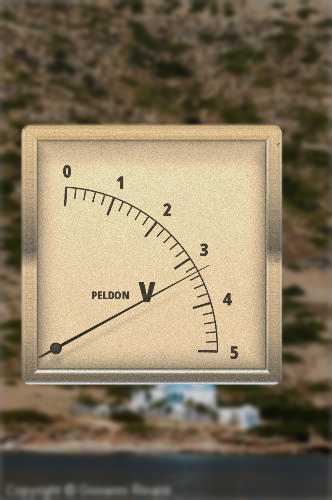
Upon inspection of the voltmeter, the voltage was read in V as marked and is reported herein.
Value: 3.3 V
